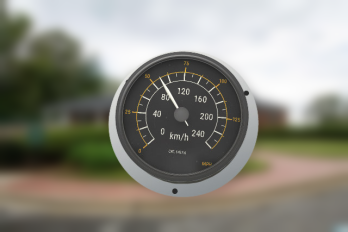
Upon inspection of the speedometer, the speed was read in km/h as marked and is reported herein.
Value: 90 km/h
